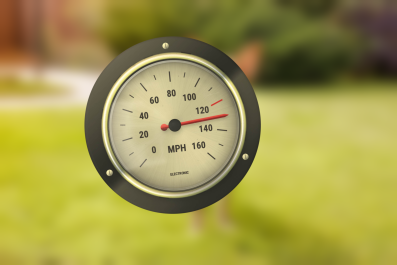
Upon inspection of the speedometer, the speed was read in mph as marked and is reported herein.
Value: 130 mph
